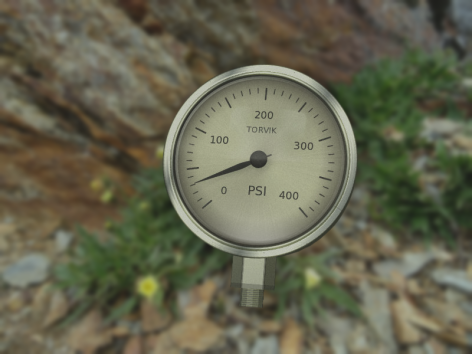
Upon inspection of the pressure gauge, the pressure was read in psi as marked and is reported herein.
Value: 30 psi
